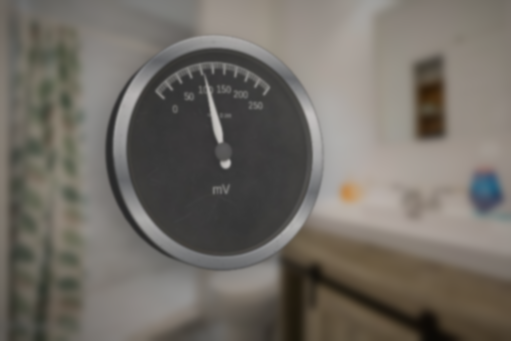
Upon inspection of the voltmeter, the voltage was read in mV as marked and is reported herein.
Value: 100 mV
